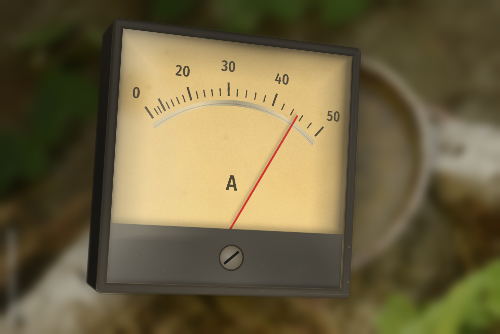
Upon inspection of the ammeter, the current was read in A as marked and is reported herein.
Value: 45 A
